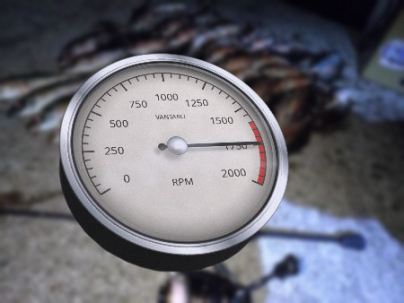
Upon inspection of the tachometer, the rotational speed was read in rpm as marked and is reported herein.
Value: 1750 rpm
